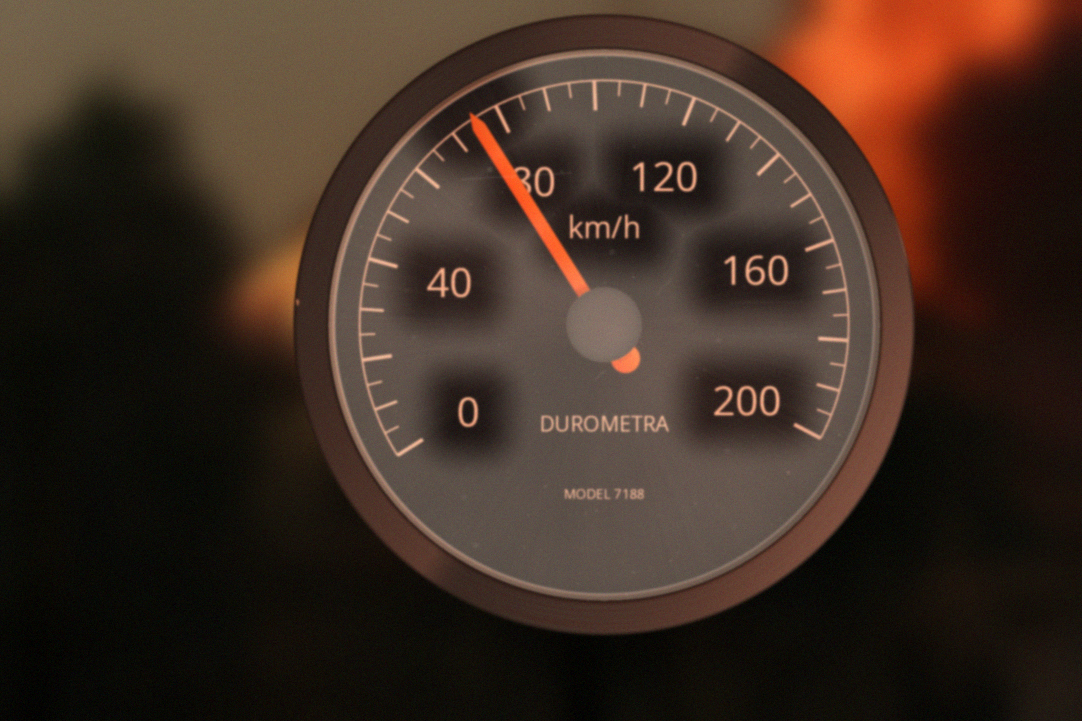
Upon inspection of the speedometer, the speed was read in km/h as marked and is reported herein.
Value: 75 km/h
